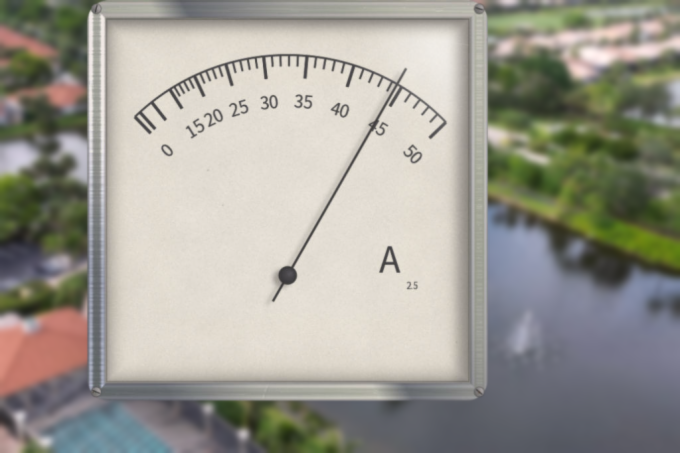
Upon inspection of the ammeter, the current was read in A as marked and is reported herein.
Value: 44.5 A
